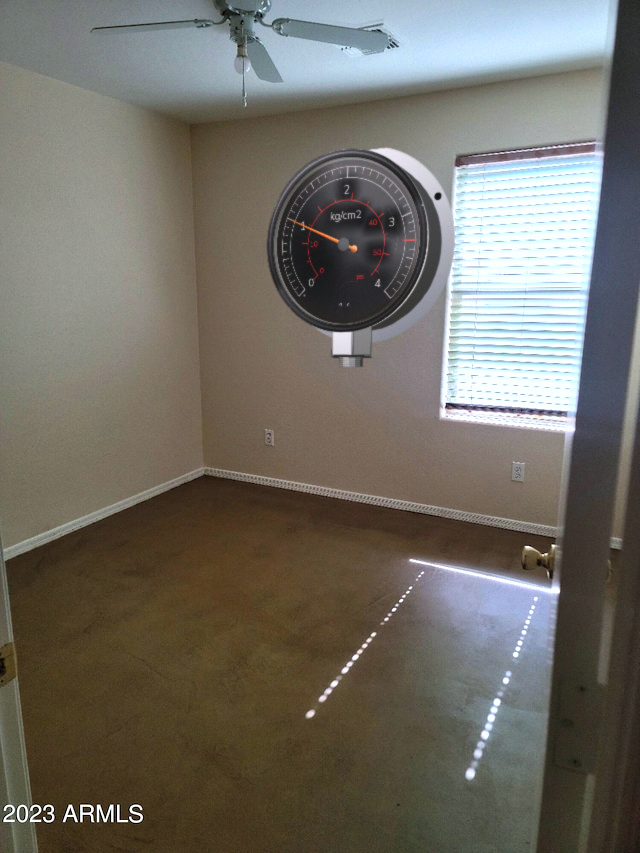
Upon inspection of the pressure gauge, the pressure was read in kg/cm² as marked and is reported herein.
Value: 1 kg/cm²
